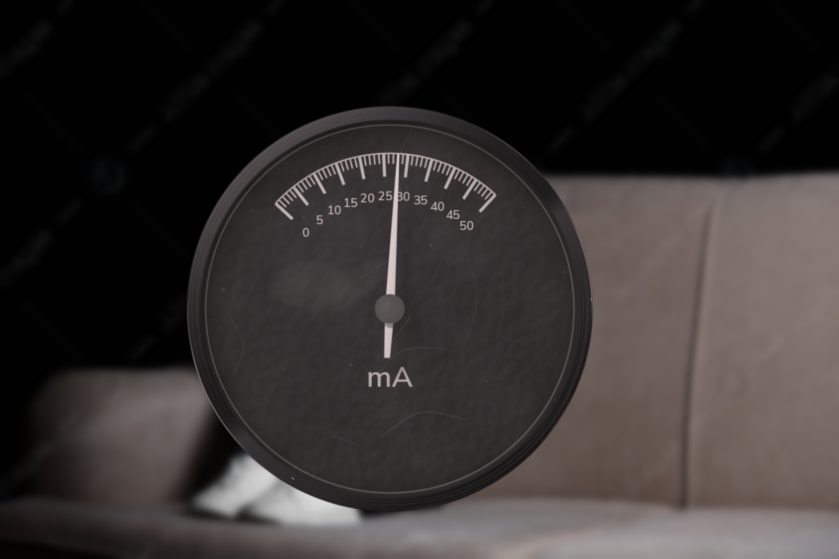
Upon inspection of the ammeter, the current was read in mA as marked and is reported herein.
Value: 28 mA
